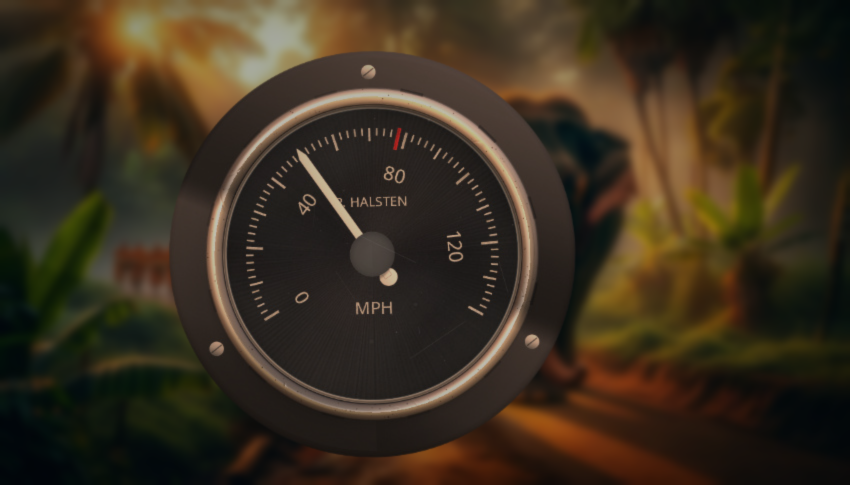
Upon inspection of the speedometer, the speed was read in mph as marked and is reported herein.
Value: 50 mph
